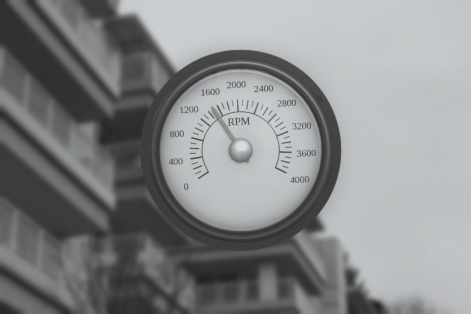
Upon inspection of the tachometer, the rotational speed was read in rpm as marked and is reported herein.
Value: 1500 rpm
